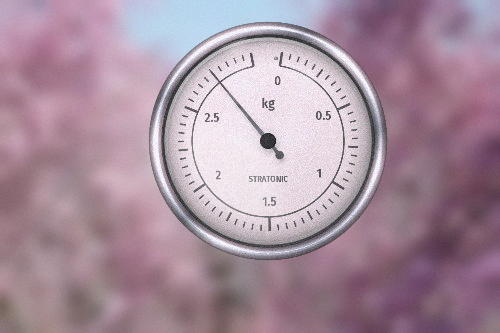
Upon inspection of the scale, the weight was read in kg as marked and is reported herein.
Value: 2.75 kg
